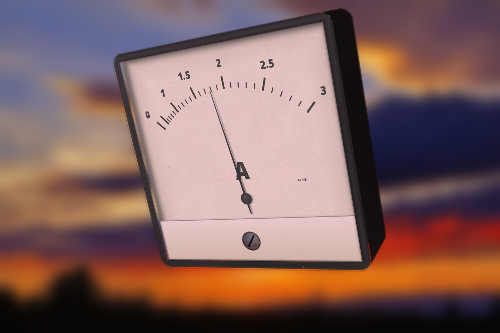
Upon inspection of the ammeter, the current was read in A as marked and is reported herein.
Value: 1.8 A
